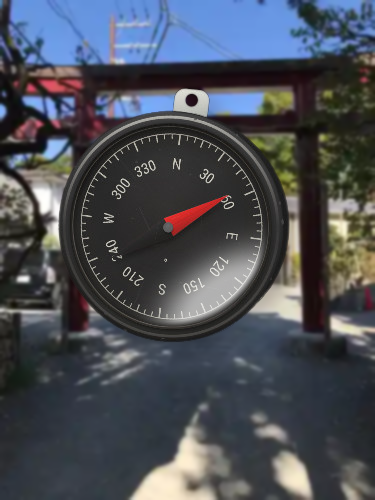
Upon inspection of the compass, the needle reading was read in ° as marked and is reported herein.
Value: 55 °
